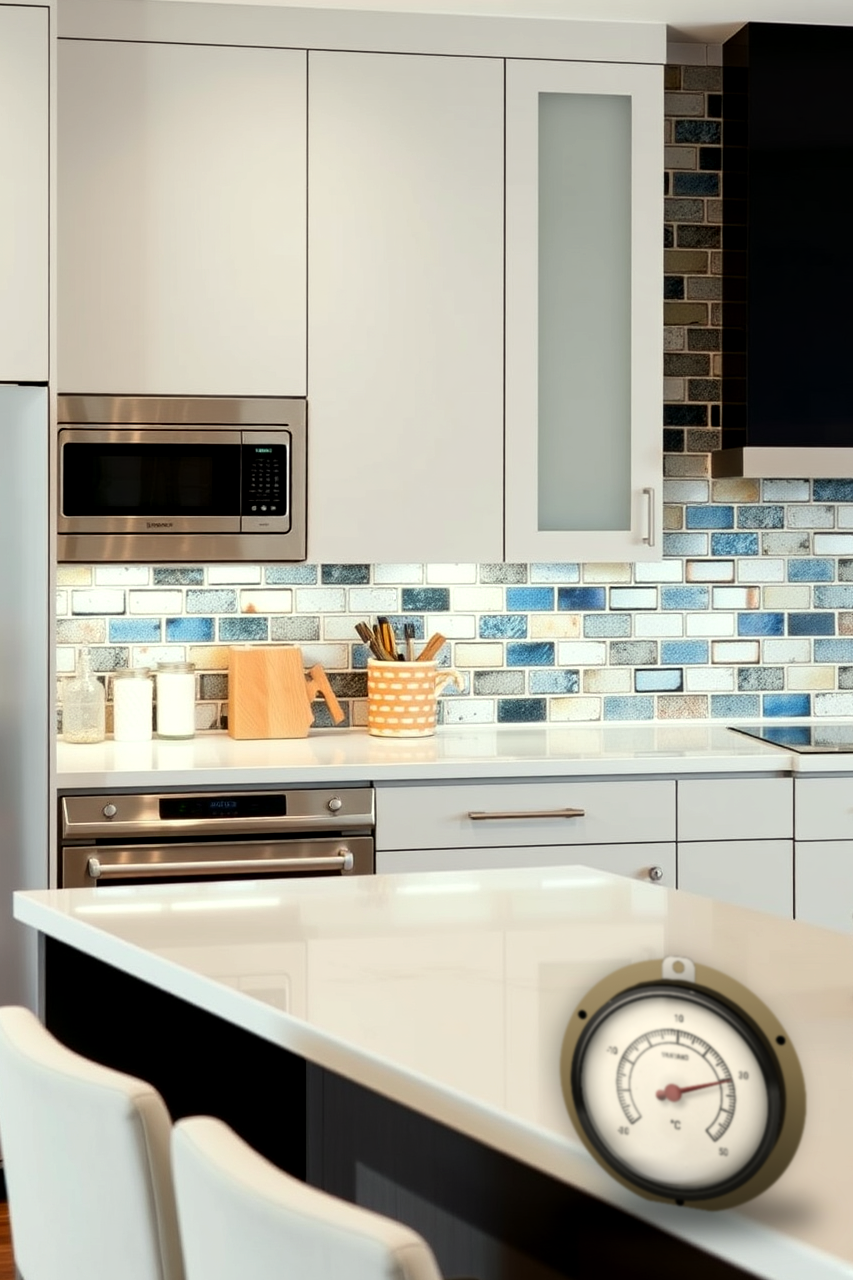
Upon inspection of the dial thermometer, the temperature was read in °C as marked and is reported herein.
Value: 30 °C
